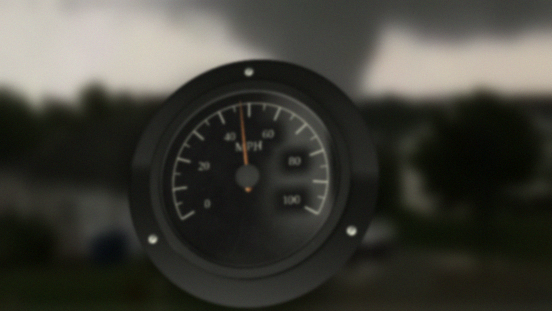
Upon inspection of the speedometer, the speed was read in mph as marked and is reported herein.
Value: 47.5 mph
